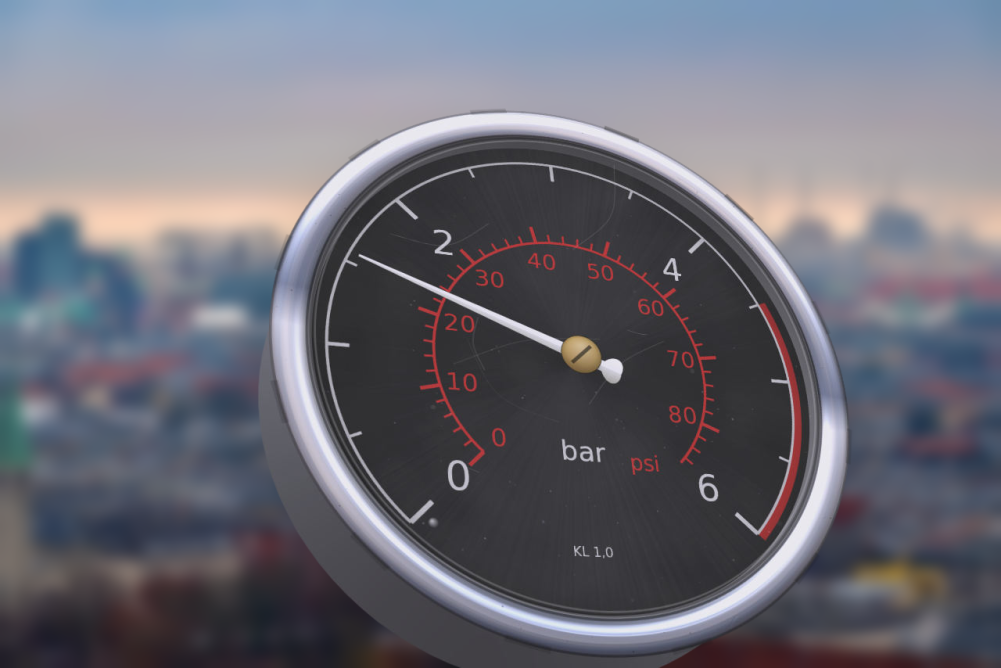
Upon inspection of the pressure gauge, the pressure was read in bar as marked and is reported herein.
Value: 1.5 bar
